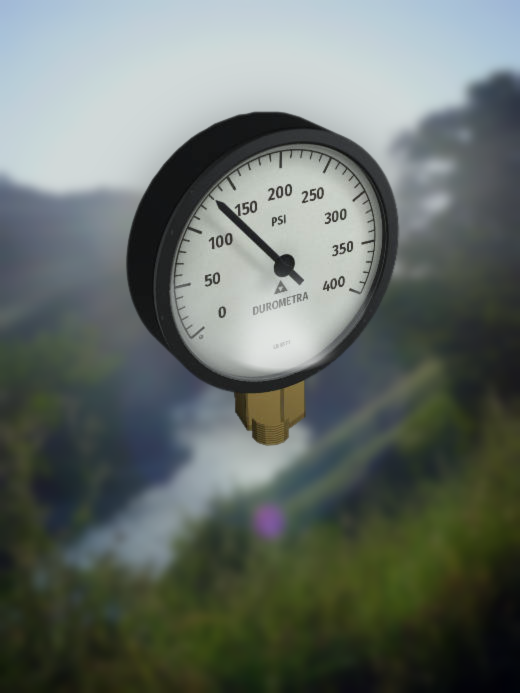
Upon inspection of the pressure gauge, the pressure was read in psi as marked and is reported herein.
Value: 130 psi
